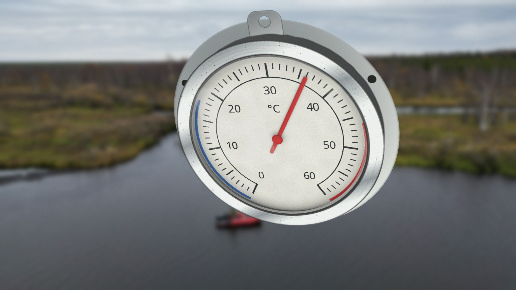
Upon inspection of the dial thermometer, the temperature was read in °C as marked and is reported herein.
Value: 36 °C
